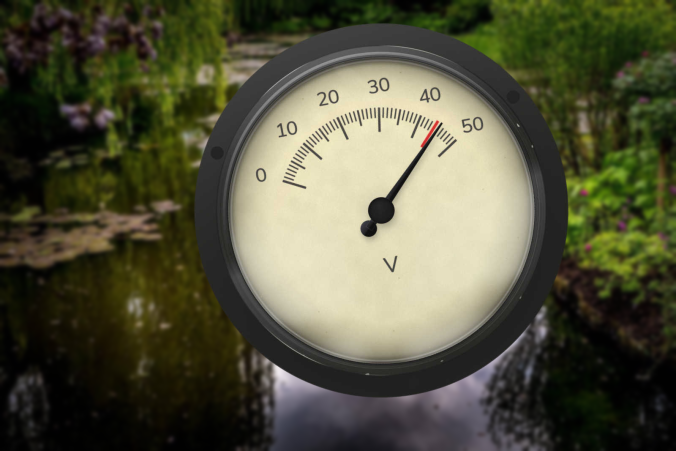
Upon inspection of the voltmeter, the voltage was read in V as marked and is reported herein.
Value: 45 V
